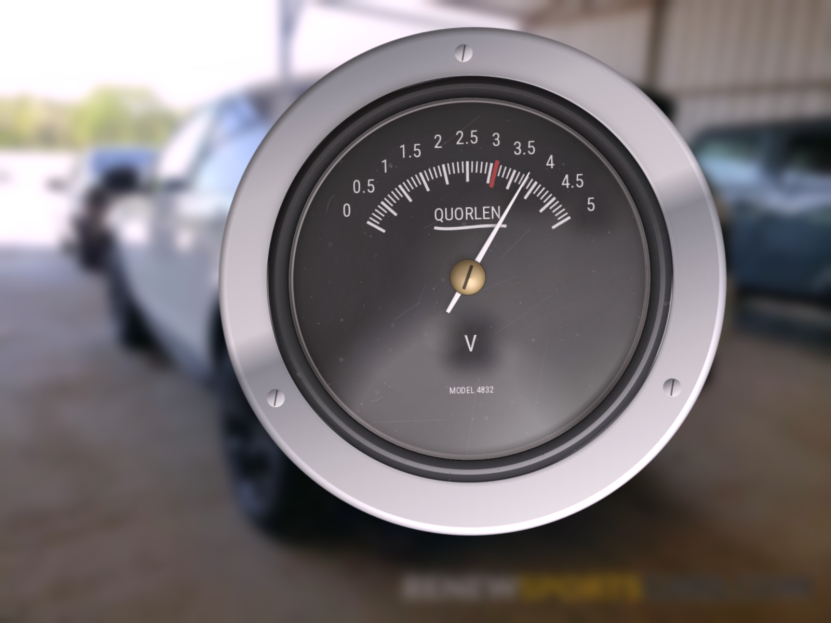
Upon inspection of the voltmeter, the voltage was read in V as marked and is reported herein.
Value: 3.8 V
